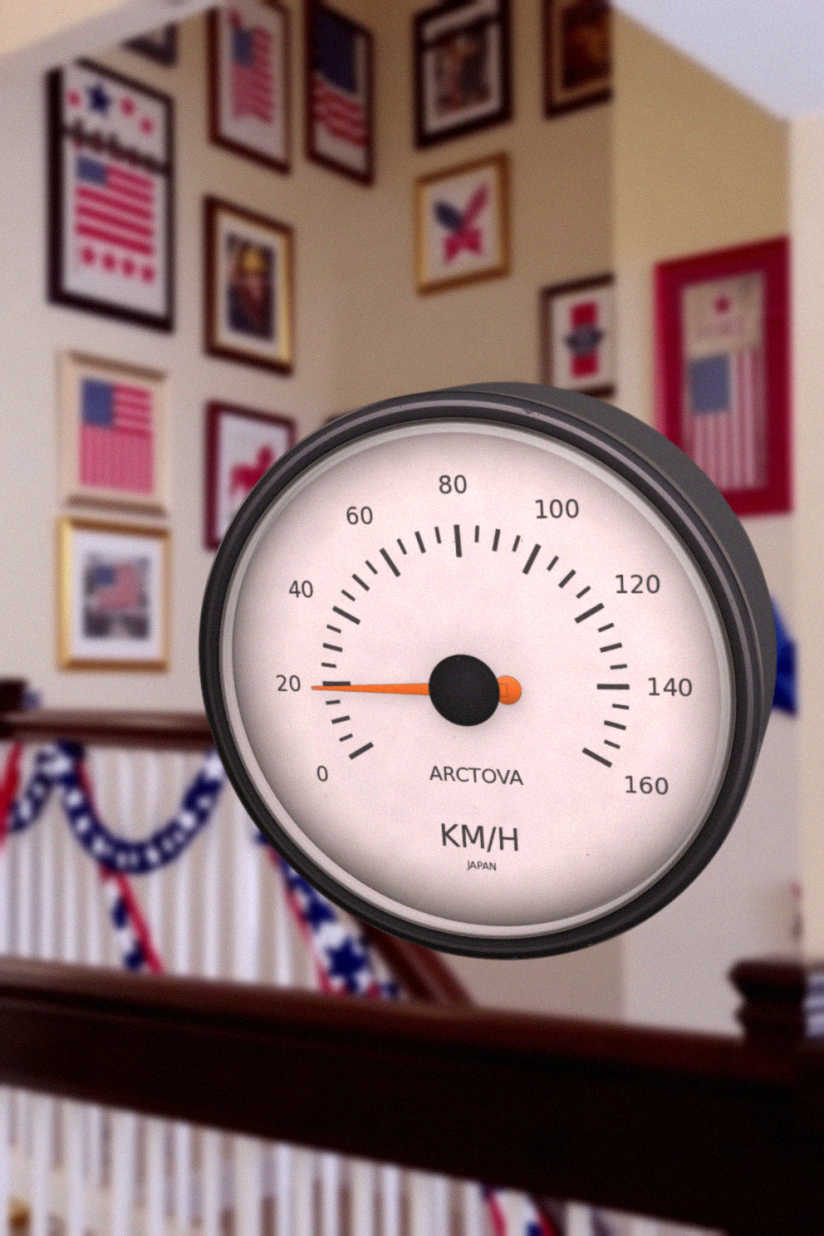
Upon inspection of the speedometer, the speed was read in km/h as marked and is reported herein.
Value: 20 km/h
